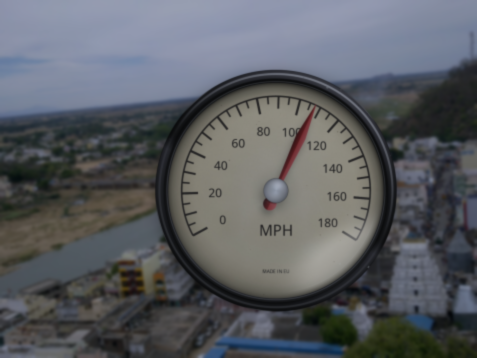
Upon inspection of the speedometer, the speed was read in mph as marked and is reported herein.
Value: 107.5 mph
